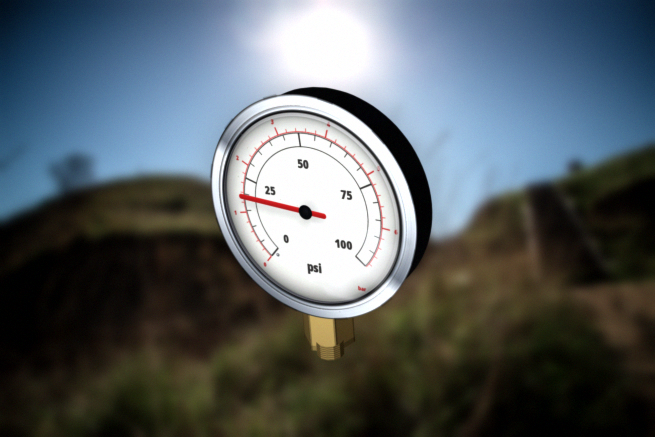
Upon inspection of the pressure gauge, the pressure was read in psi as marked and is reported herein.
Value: 20 psi
